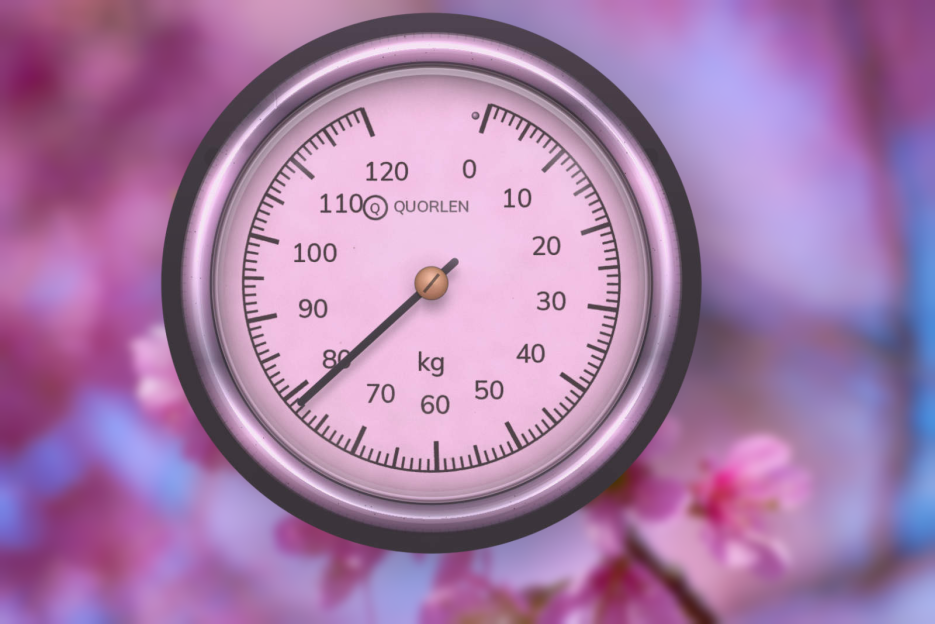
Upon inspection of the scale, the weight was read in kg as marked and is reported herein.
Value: 78.5 kg
